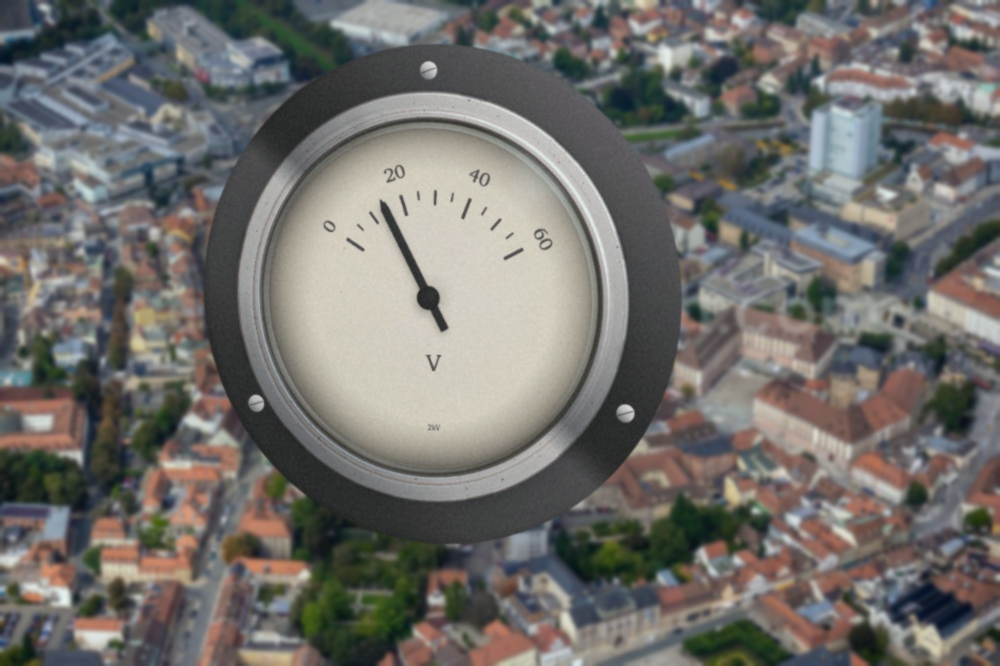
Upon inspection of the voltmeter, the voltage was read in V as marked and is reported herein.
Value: 15 V
